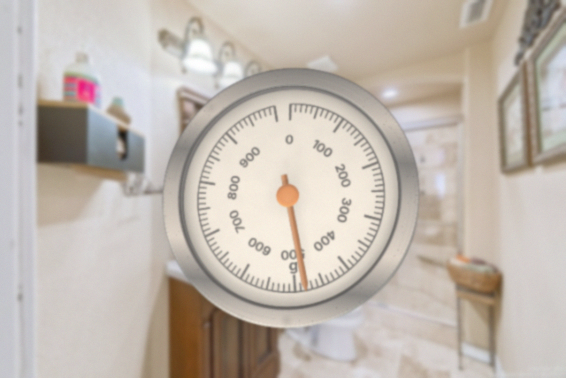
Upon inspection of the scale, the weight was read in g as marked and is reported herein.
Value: 480 g
